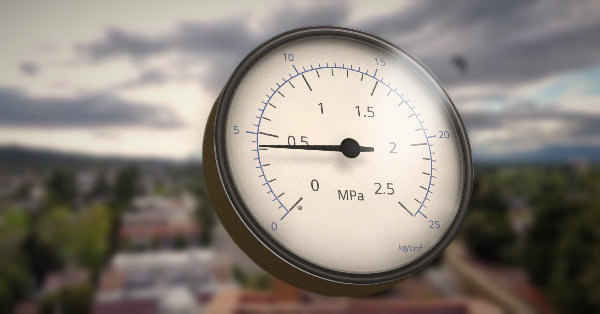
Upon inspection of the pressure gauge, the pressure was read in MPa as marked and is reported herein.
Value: 0.4 MPa
